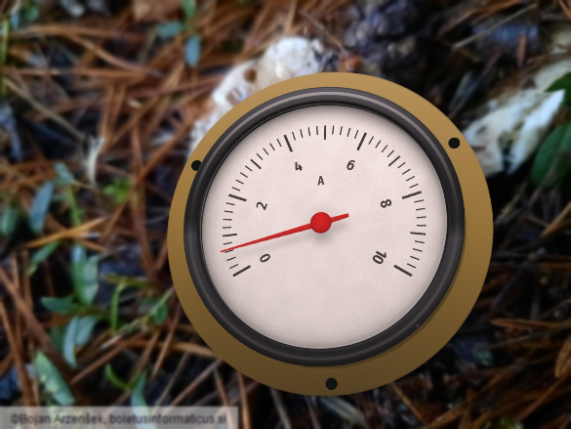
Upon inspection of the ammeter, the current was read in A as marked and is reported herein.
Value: 0.6 A
